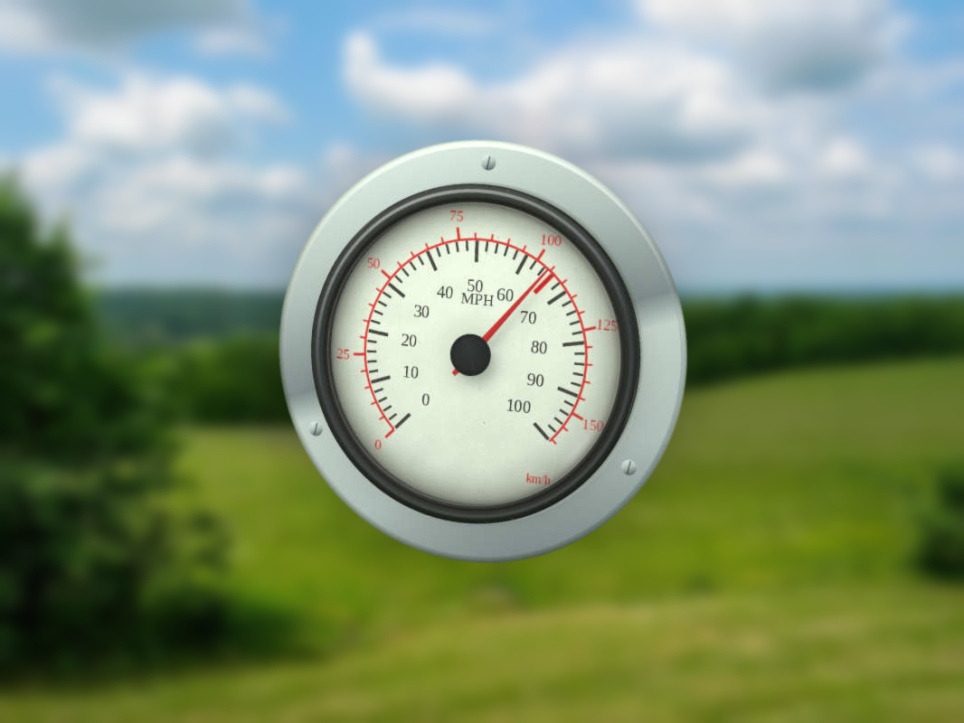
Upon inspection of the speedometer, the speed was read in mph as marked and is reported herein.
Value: 65 mph
